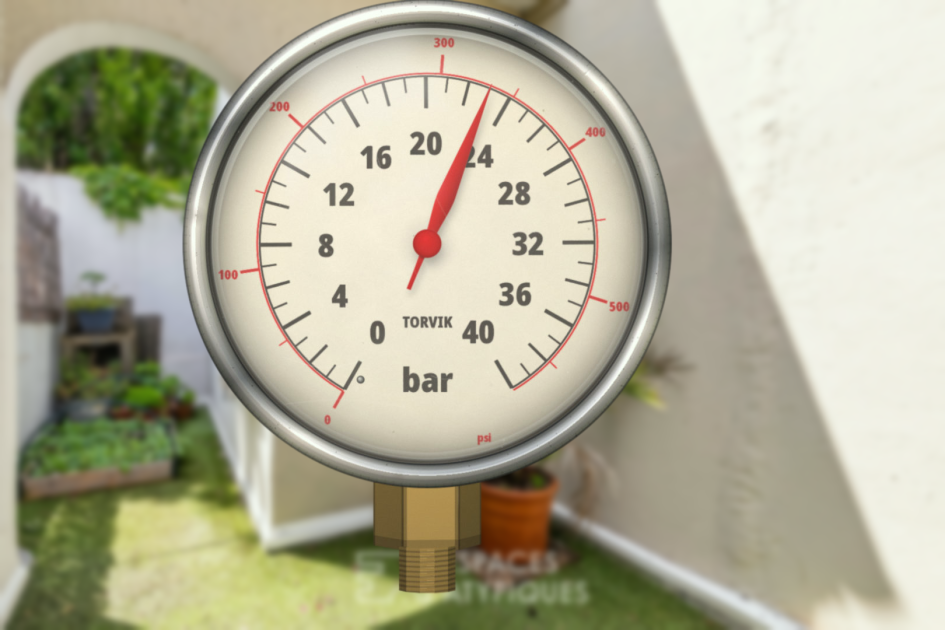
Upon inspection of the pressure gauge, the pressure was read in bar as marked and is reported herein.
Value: 23 bar
